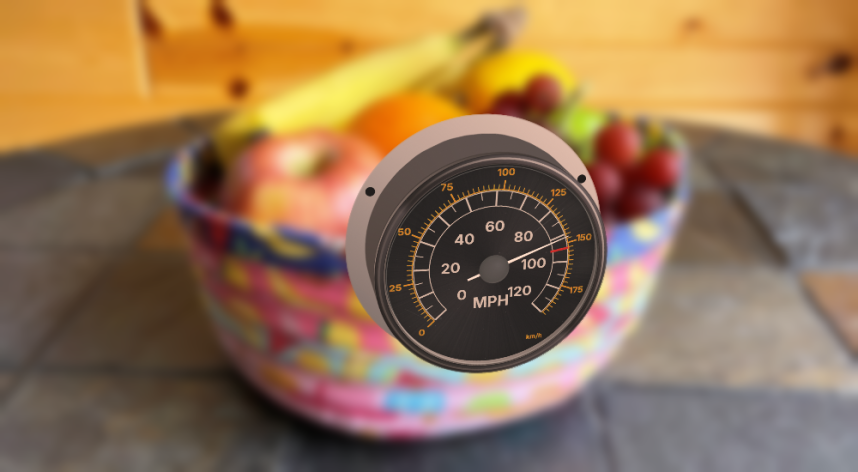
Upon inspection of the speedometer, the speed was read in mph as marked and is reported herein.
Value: 90 mph
